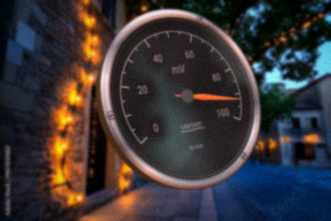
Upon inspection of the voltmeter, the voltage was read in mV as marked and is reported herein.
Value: 92.5 mV
